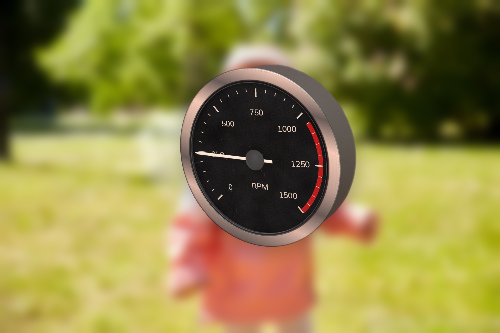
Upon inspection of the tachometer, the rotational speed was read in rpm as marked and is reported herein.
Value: 250 rpm
